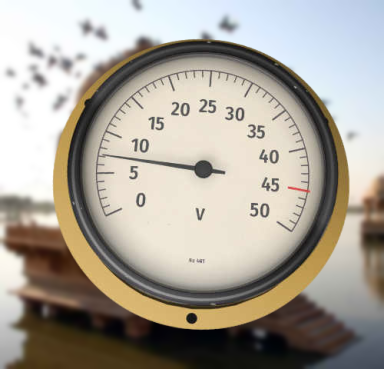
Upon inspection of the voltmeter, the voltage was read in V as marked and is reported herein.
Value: 7 V
